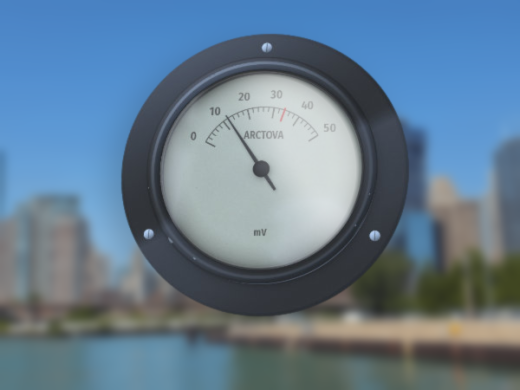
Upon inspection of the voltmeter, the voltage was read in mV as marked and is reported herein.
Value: 12 mV
